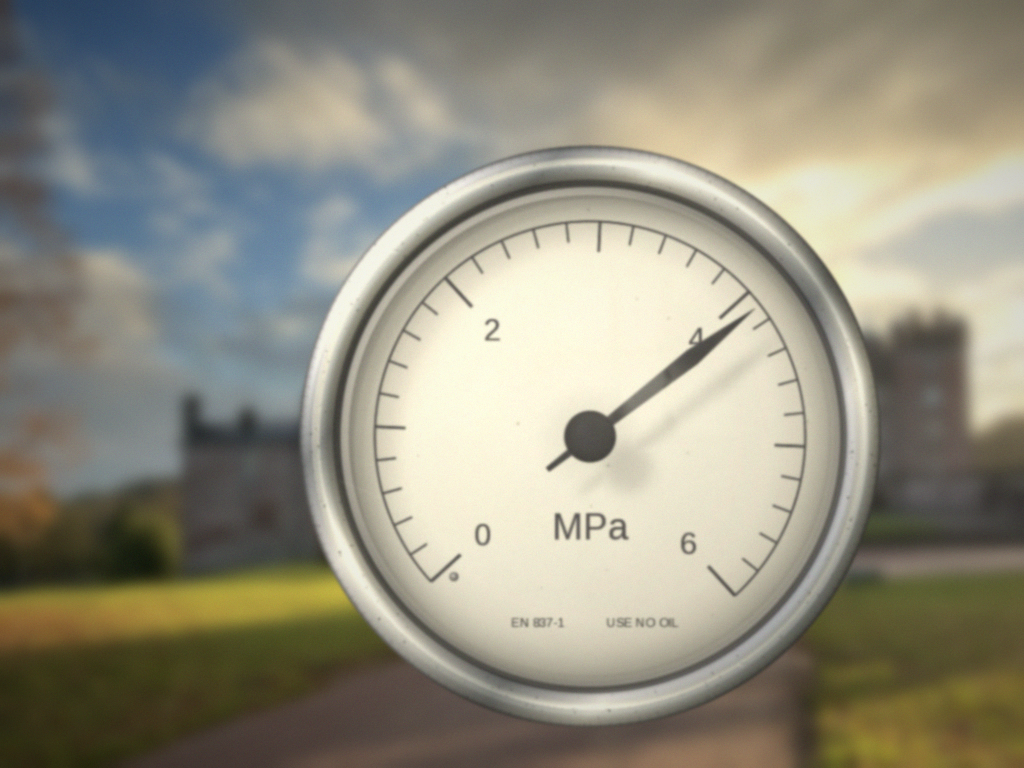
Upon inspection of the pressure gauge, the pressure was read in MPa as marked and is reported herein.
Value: 4.1 MPa
